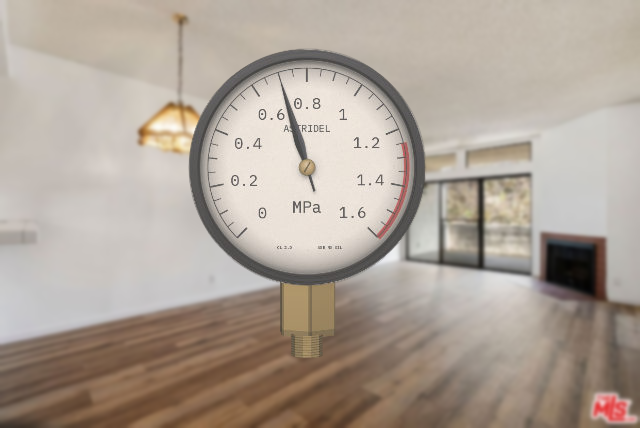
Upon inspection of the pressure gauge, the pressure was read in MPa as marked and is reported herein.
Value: 0.7 MPa
